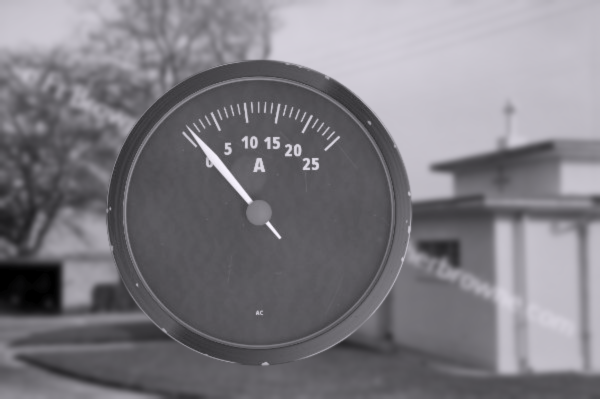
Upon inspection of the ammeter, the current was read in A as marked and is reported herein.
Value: 1 A
